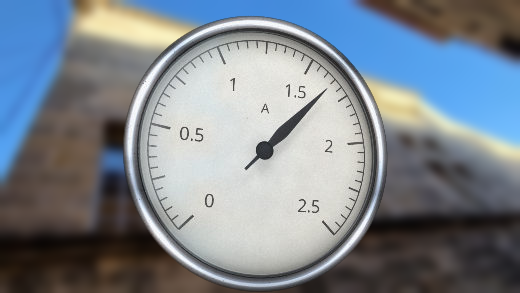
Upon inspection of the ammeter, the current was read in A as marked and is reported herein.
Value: 1.65 A
